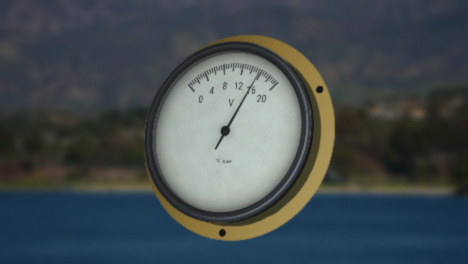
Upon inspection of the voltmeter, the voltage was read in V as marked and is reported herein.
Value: 16 V
